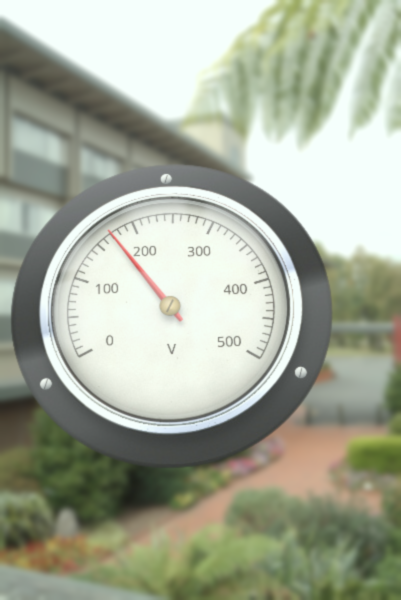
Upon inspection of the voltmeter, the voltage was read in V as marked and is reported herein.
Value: 170 V
